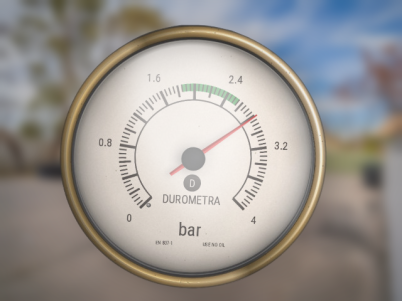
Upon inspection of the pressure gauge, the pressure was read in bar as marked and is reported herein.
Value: 2.8 bar
